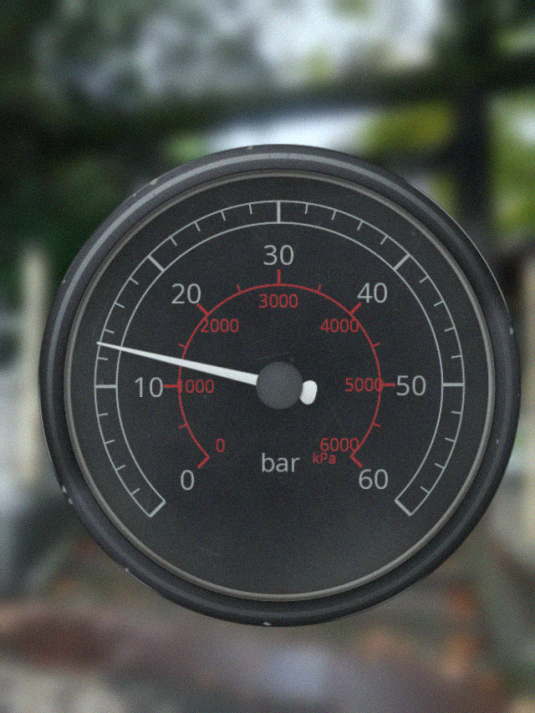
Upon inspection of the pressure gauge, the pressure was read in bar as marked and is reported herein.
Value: 13 bar
